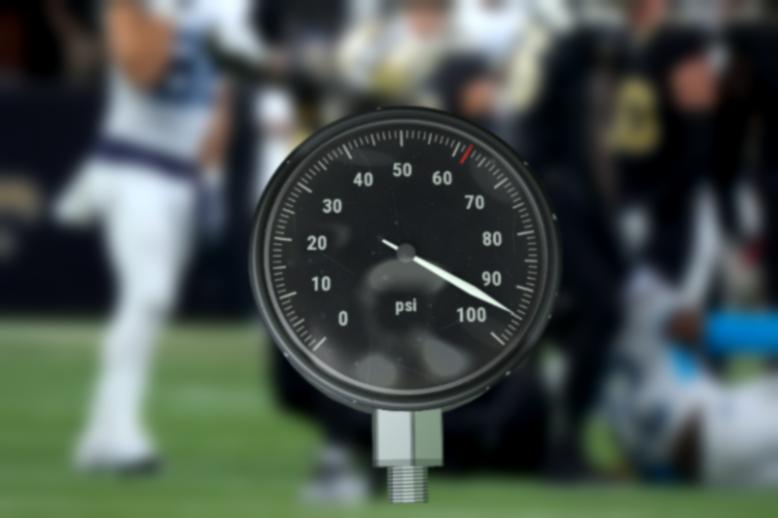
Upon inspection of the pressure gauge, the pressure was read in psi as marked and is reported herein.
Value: 95 psi
